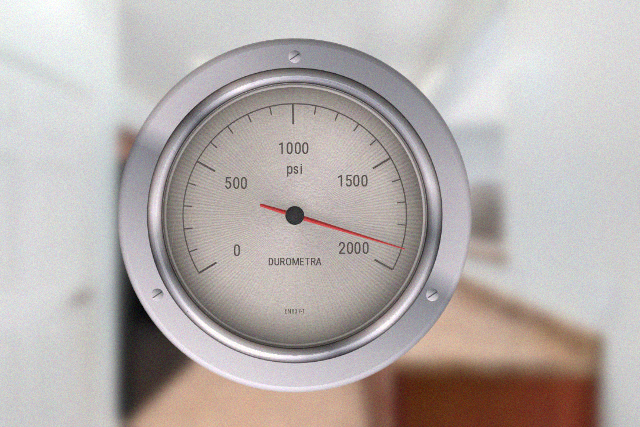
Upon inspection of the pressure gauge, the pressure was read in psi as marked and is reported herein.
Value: 1900 psi
